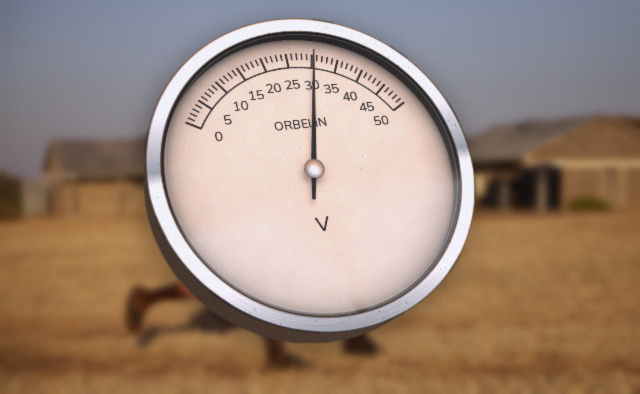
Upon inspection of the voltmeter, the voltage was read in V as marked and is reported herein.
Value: 30 V
